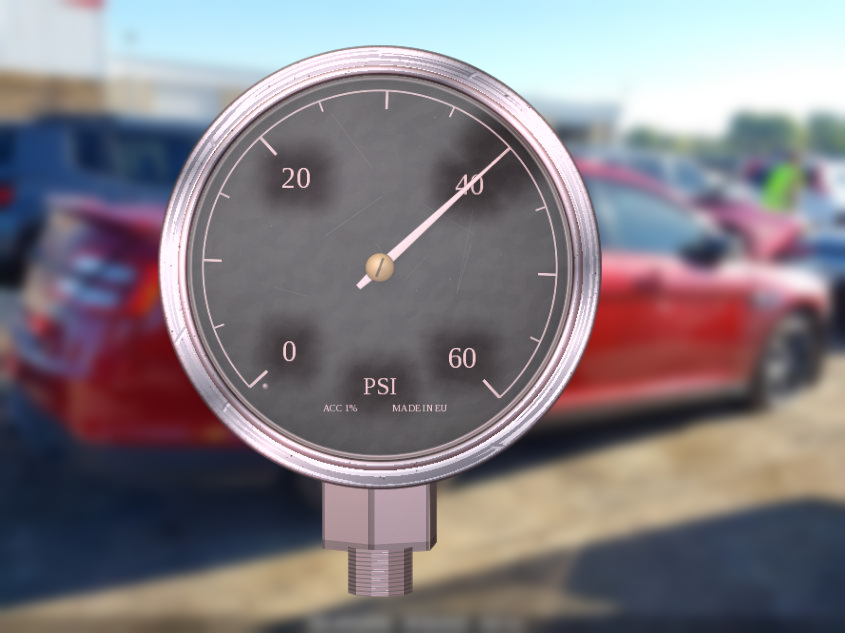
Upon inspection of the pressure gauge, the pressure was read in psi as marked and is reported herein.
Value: 40 psi
